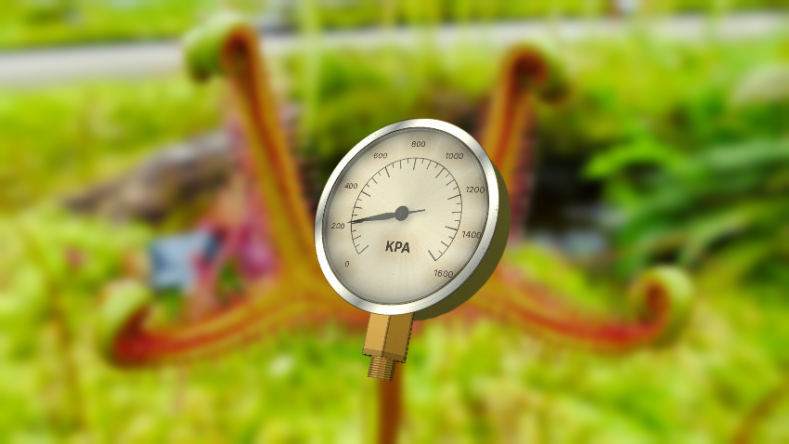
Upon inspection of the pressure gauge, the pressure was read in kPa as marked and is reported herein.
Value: 200 kPa
